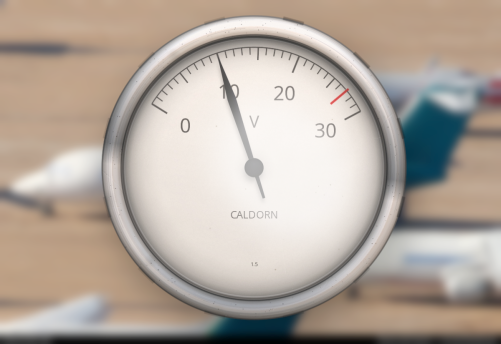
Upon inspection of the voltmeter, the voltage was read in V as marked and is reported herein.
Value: 10 V
